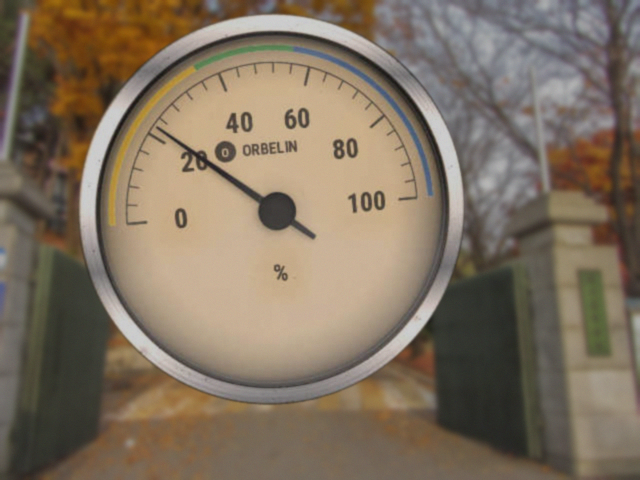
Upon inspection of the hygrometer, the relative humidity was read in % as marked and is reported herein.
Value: 22 %
